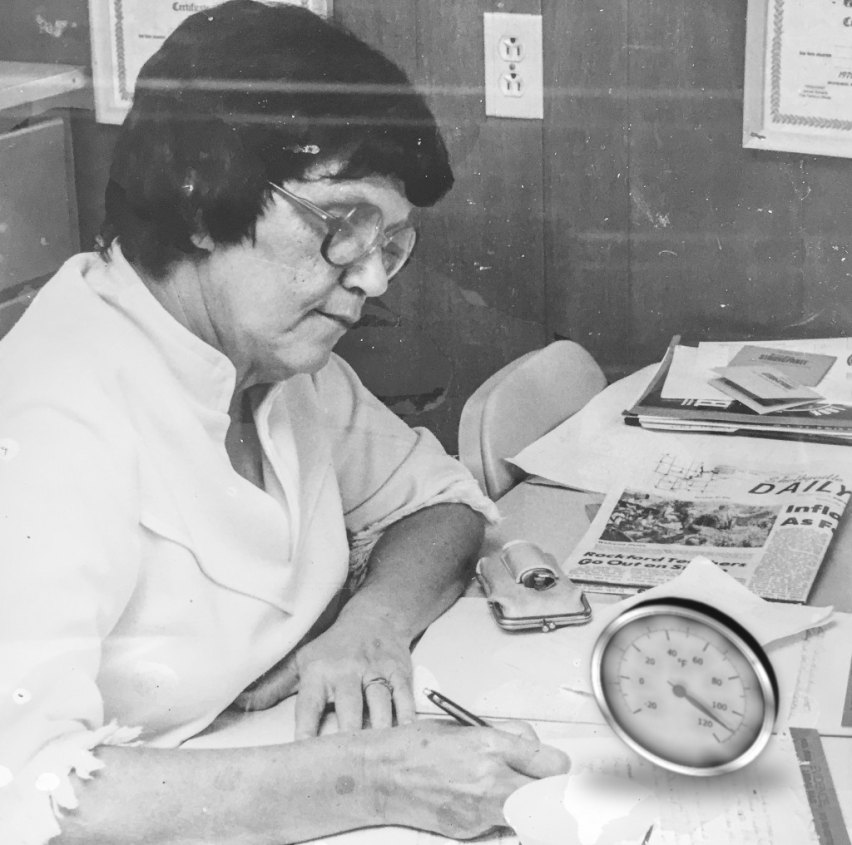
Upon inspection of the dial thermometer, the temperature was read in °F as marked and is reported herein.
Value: 110 °F
